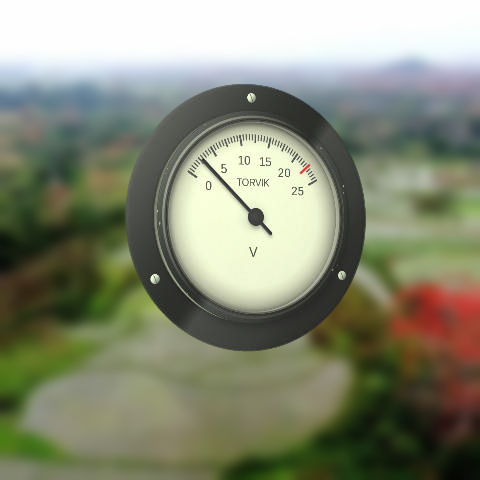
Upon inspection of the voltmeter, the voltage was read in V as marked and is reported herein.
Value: 2.5 V
